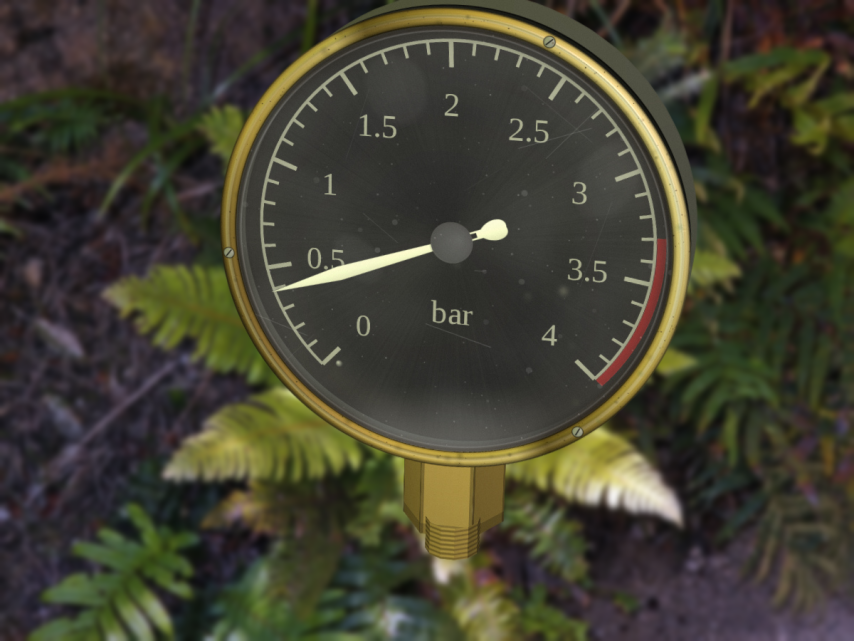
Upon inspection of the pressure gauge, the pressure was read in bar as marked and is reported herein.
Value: 0.4 bar
